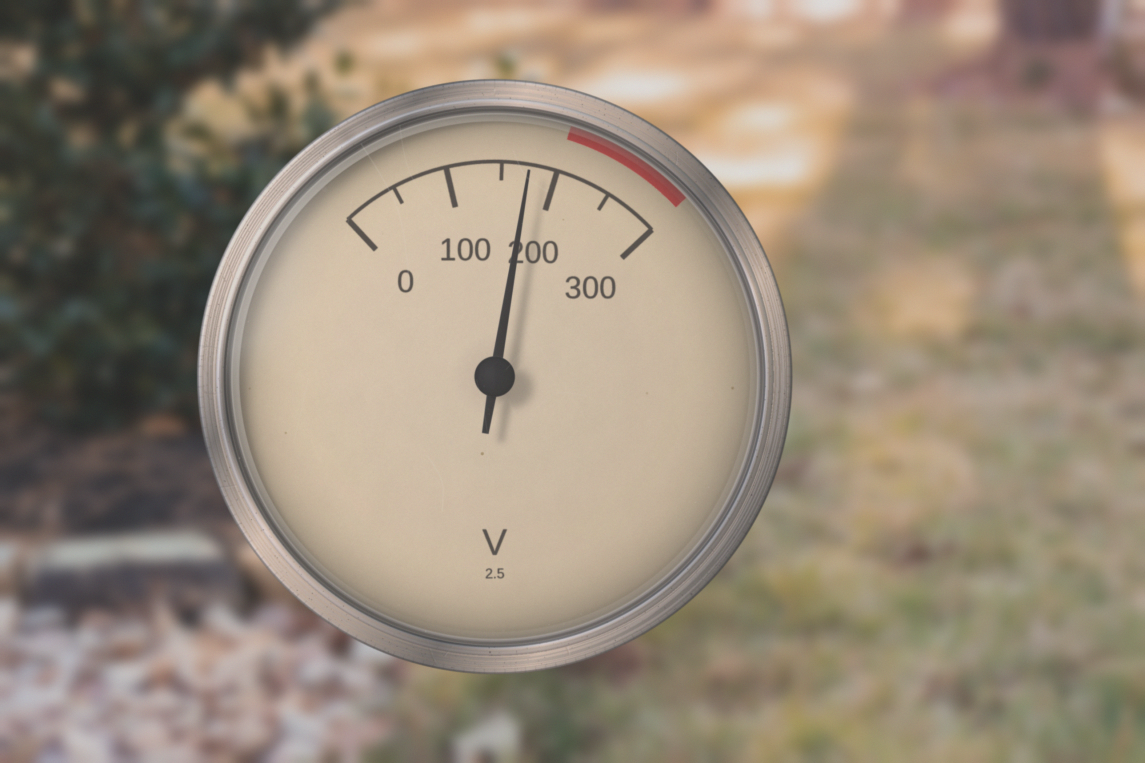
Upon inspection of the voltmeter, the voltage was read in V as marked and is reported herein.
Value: 175 V
